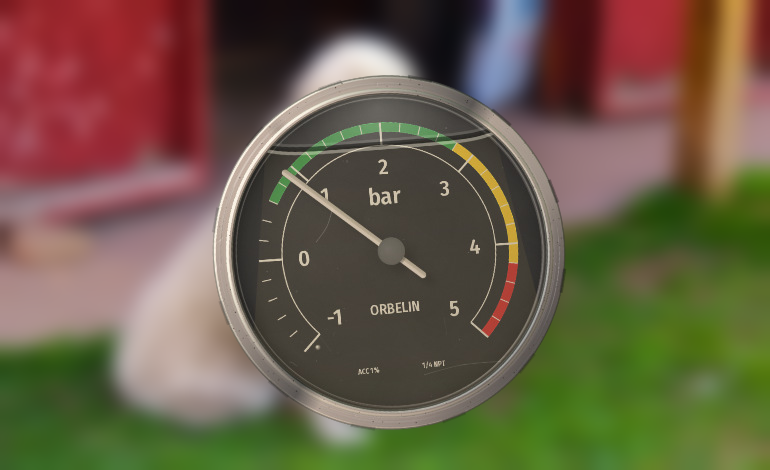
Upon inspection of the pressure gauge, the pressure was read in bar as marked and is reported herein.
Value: 0.9 bar
